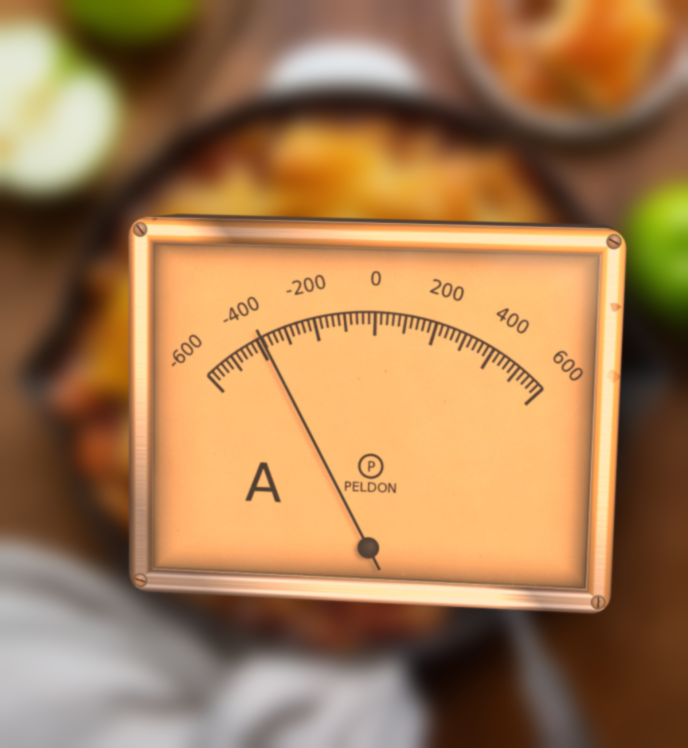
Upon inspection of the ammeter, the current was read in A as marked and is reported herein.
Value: -380 A
